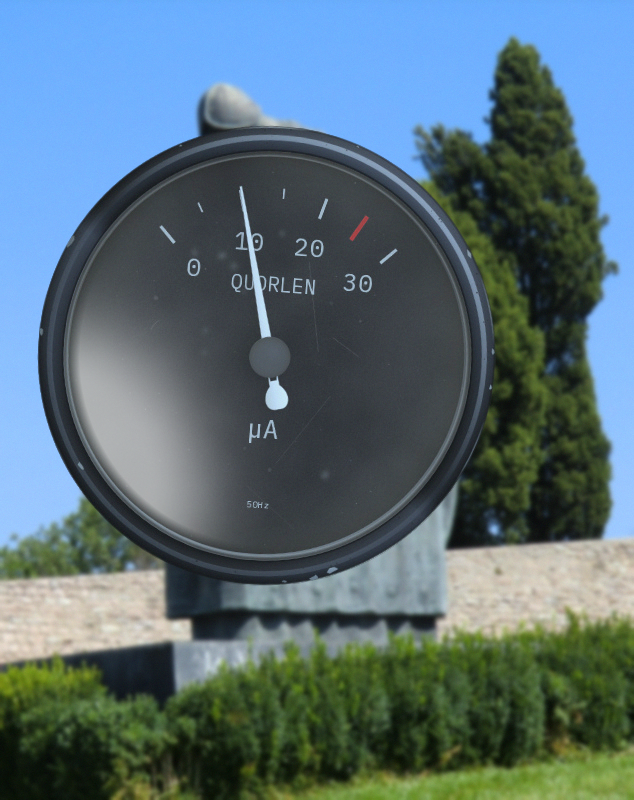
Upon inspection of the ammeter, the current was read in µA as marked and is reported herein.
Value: 10 µA
